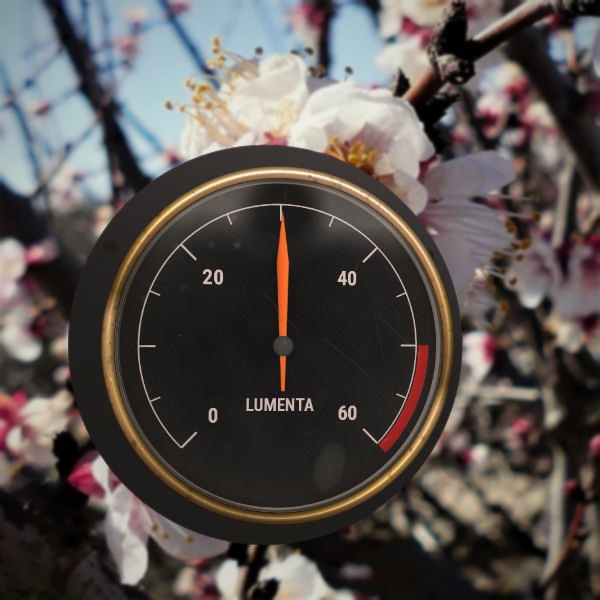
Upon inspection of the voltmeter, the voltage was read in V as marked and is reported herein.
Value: 30 V
